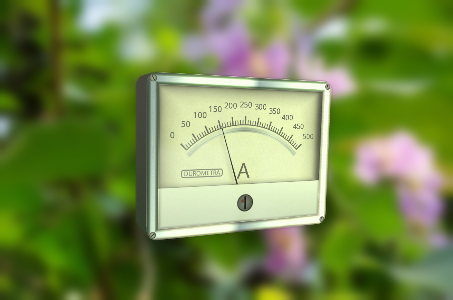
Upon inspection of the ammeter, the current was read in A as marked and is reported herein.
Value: 150 A
